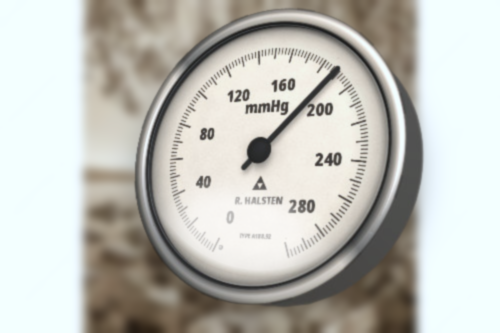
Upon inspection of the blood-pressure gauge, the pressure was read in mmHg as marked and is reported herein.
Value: 190 mmHg
